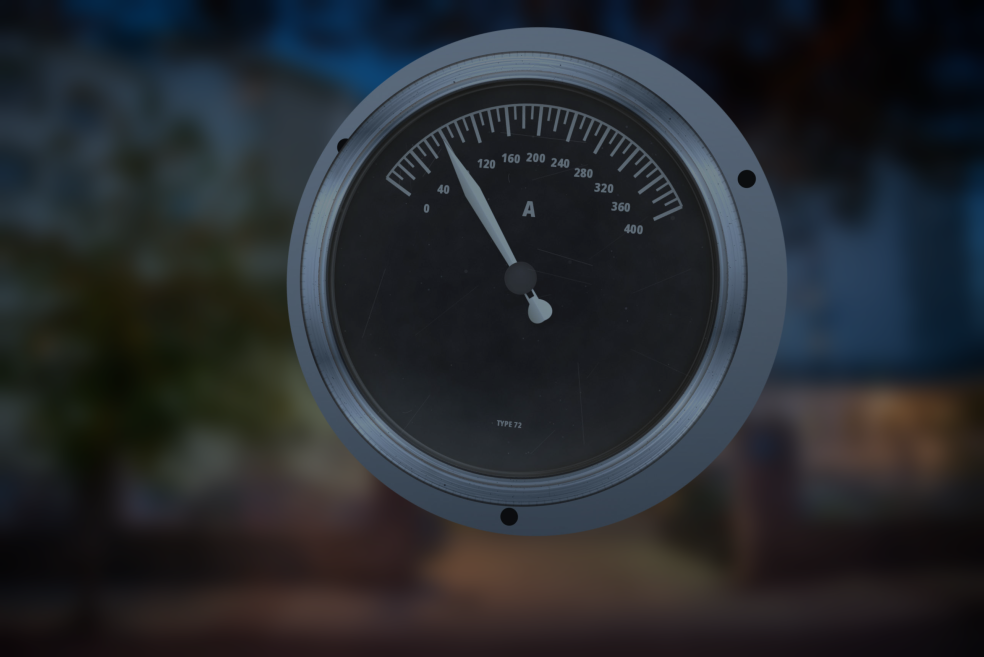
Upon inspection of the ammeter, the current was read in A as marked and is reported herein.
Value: 80 A
